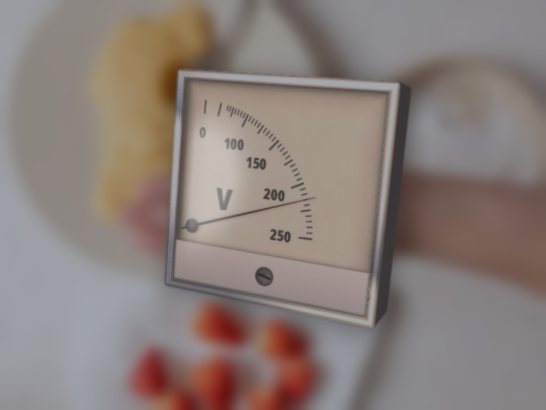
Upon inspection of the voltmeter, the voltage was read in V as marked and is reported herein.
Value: 215 V
